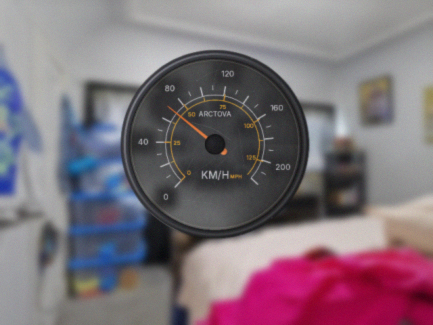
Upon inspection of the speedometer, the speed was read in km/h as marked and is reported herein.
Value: 70 km/h
